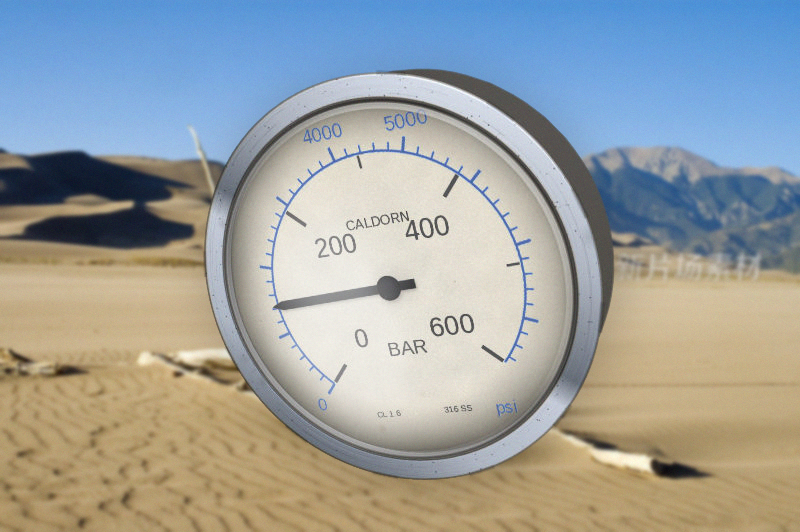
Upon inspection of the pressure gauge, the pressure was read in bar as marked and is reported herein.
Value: 100 bar
